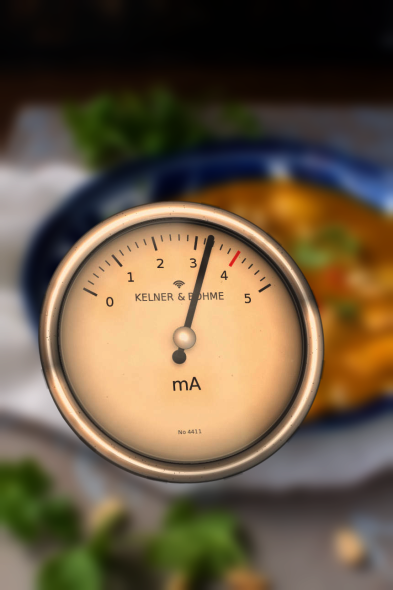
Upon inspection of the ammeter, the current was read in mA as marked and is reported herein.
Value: 3.3 mA
